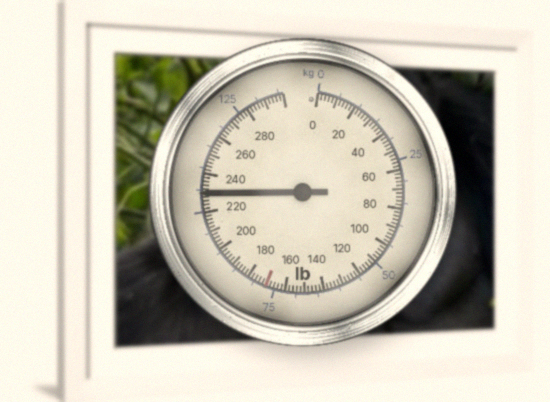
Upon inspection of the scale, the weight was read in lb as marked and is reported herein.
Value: 230 lb
